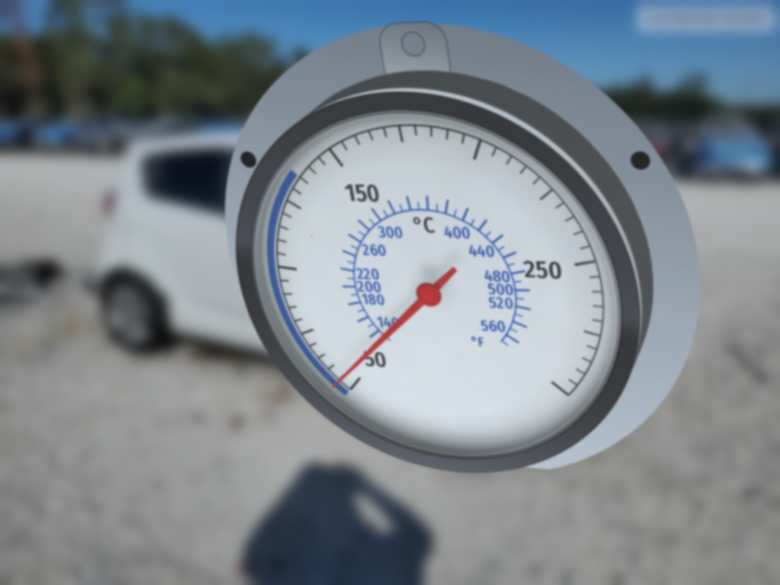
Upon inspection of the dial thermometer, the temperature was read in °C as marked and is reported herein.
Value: 55 °C
